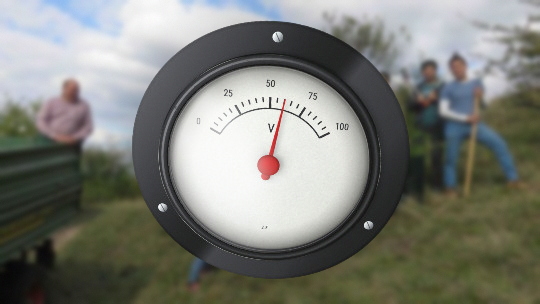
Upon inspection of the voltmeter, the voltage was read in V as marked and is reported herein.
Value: 60 V
